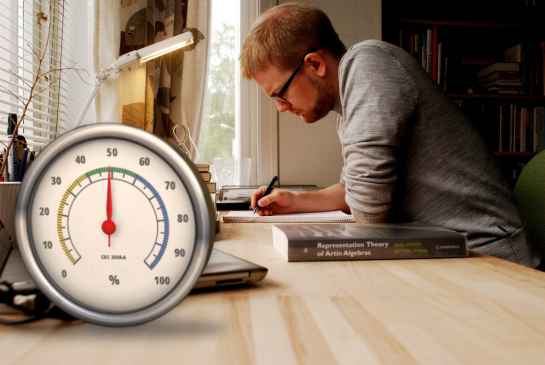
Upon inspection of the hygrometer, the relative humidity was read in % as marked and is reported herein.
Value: 50 %
